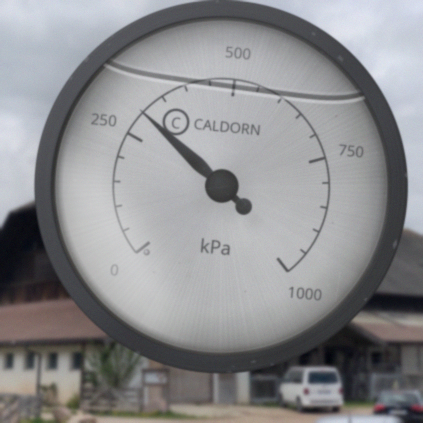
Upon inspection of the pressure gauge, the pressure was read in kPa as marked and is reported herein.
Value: 300 kPa
